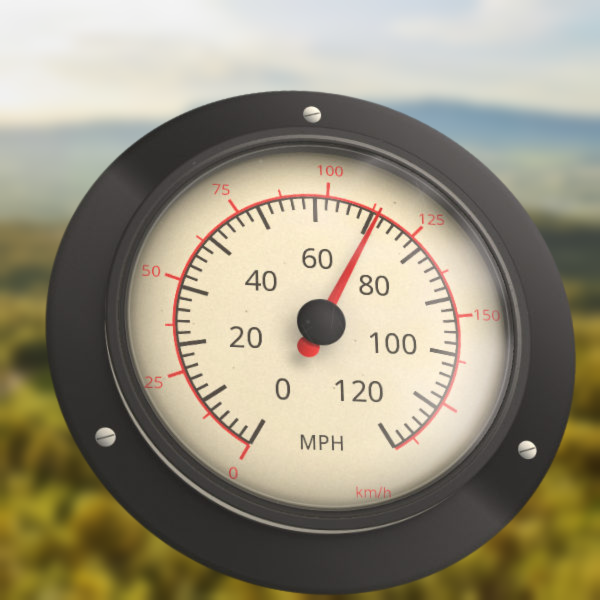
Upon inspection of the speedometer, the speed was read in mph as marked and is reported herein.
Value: 71 mph
